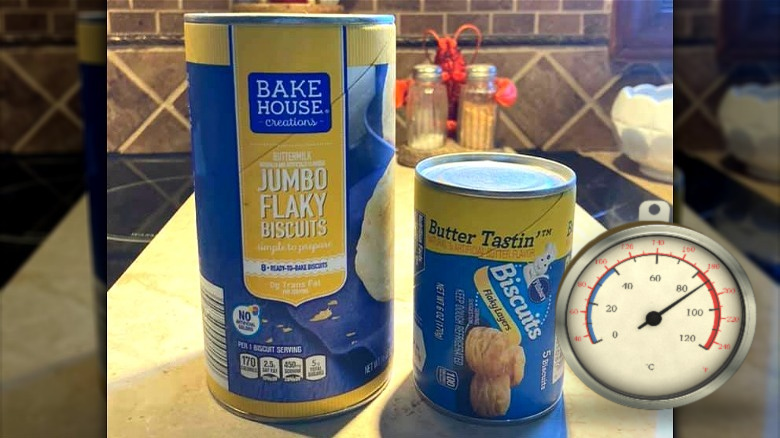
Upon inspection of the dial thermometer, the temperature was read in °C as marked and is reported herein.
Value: 85 °C
